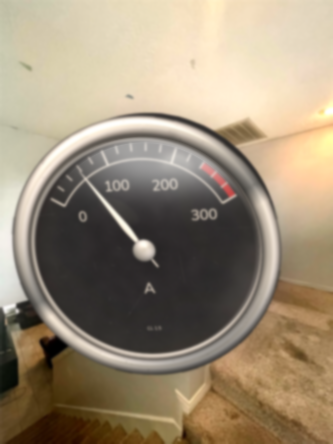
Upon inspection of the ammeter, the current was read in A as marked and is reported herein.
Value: 60 A
